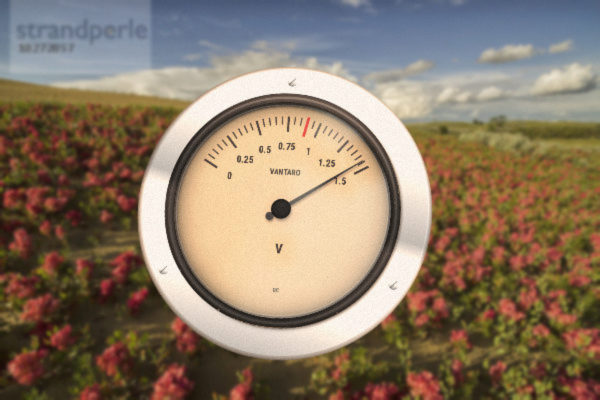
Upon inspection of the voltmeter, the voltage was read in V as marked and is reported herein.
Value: 1.45 V
